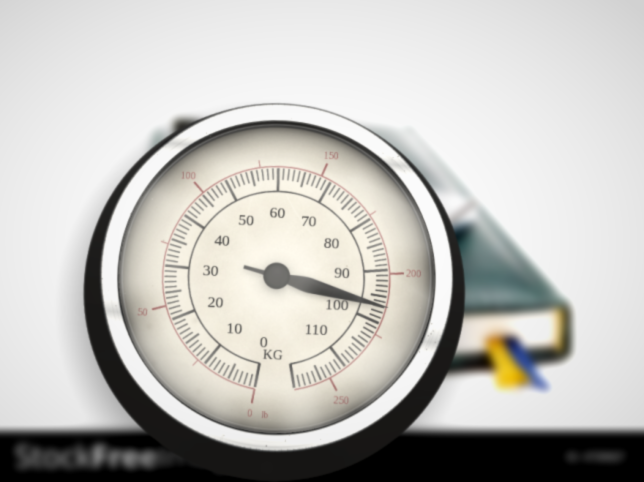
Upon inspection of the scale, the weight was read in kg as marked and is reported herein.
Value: 97 kg
